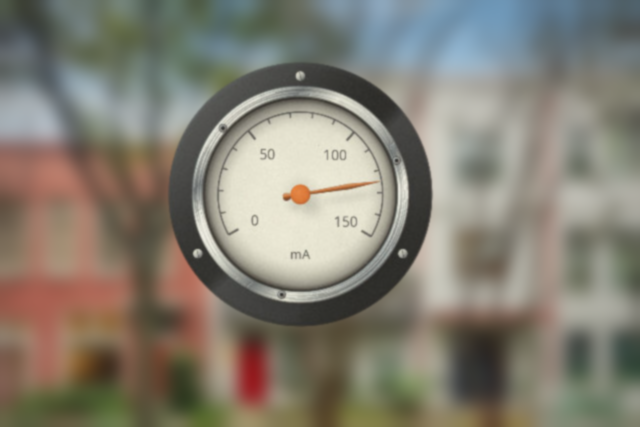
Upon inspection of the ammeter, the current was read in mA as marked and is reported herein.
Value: 125 mA
